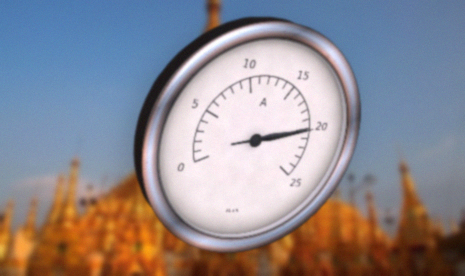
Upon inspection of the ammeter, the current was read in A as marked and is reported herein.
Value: 20 A
